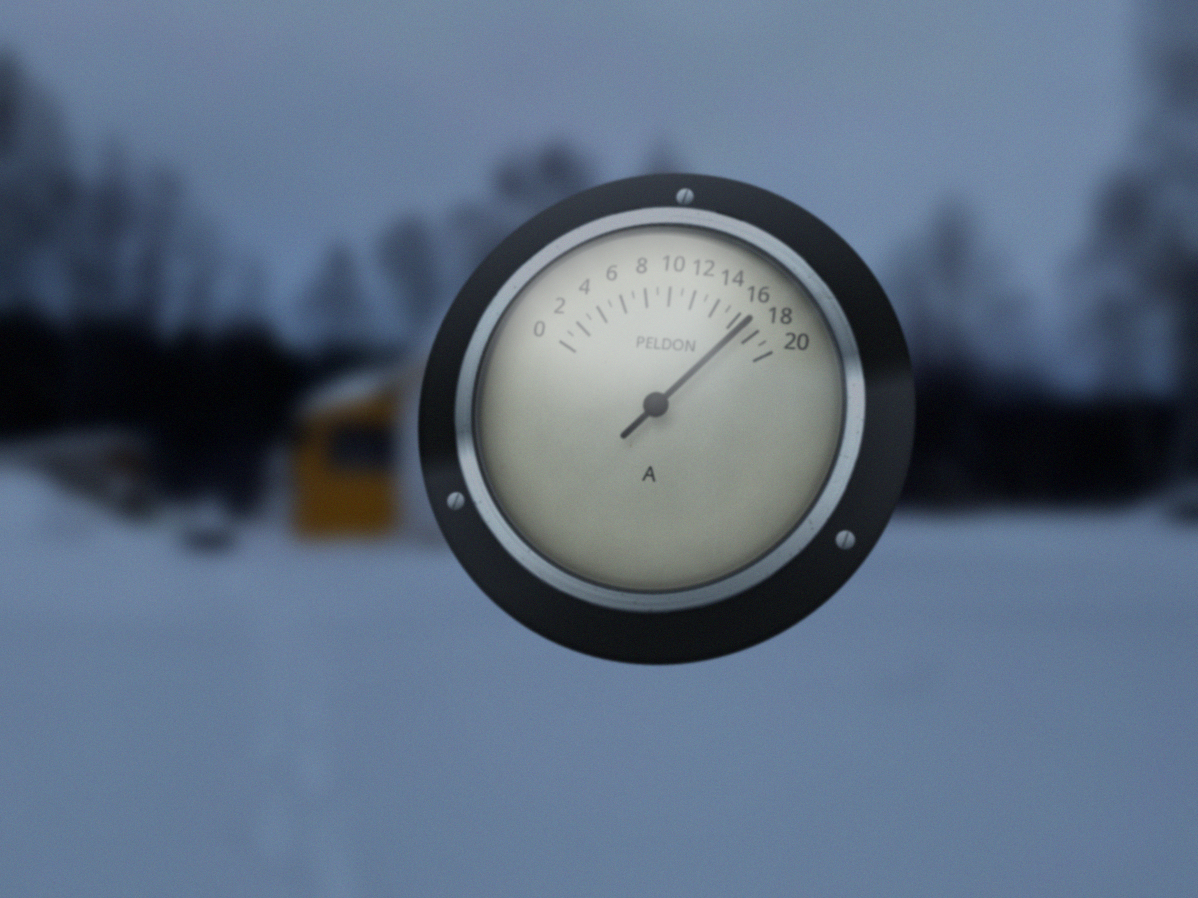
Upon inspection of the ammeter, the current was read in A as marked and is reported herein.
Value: 17 A
